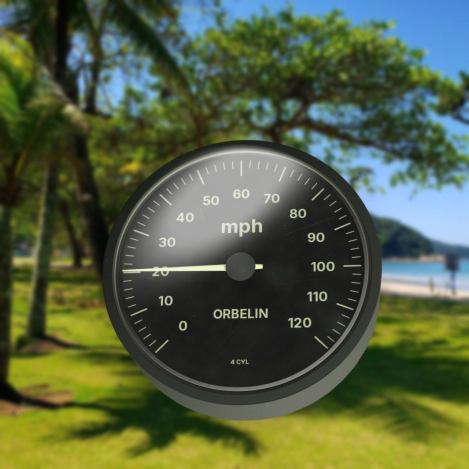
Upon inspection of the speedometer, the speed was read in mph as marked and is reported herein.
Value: 20 mph
